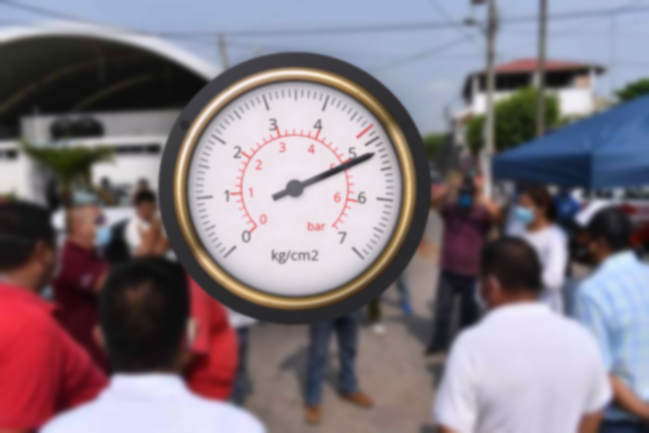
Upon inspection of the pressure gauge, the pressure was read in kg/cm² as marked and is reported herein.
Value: 5.2 kg/cm²
